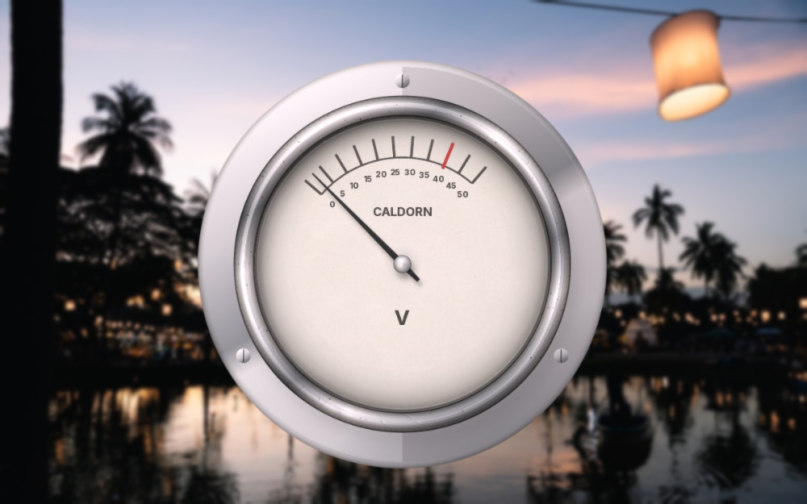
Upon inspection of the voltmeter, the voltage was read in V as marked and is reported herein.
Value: 2.5 V
